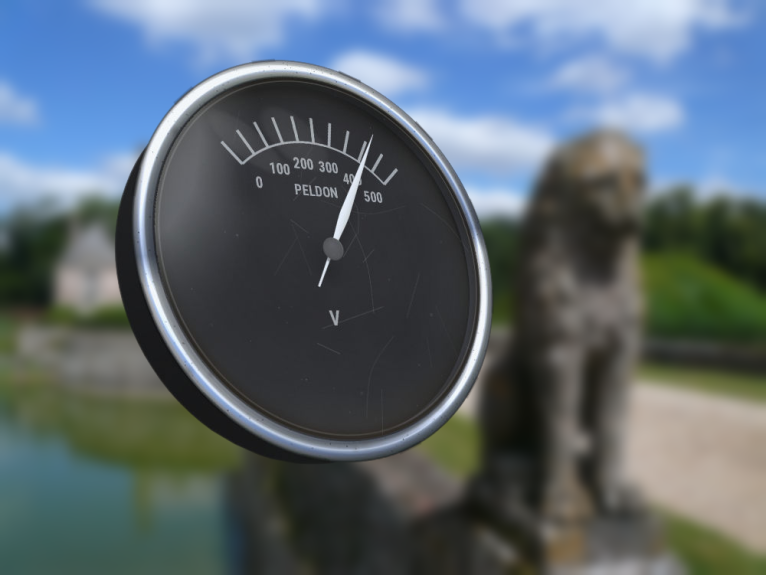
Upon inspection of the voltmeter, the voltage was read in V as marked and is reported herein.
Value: 400 V
